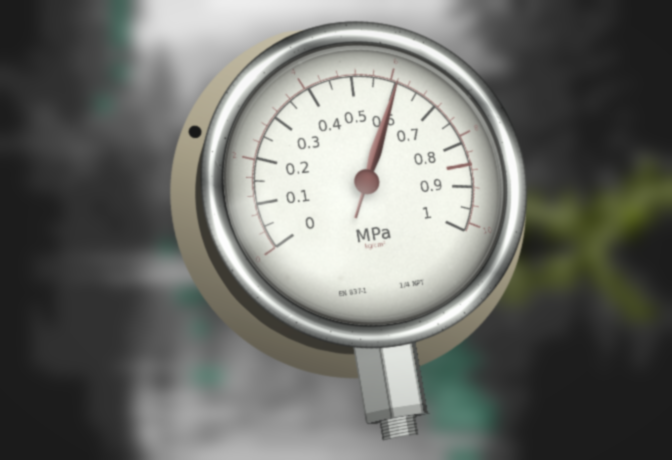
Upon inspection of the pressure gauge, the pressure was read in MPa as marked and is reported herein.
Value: 0.6 MPa
